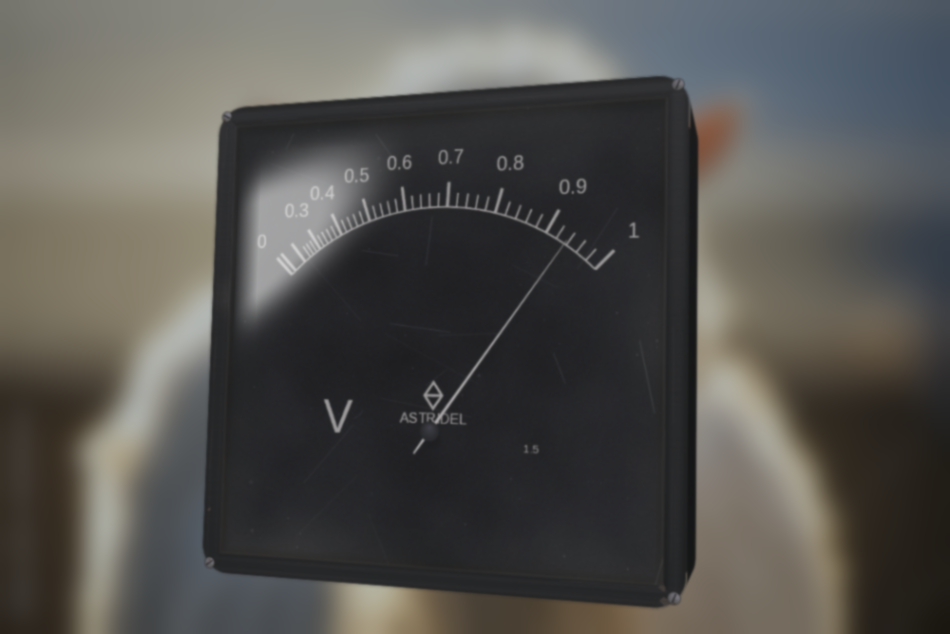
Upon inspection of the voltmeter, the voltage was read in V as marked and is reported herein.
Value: 0.94 V
